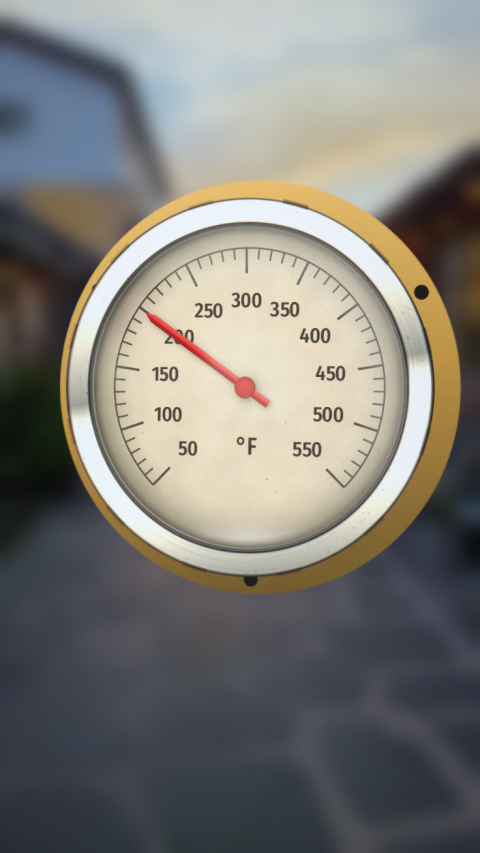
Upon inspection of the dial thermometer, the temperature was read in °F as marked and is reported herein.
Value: 200 °F
